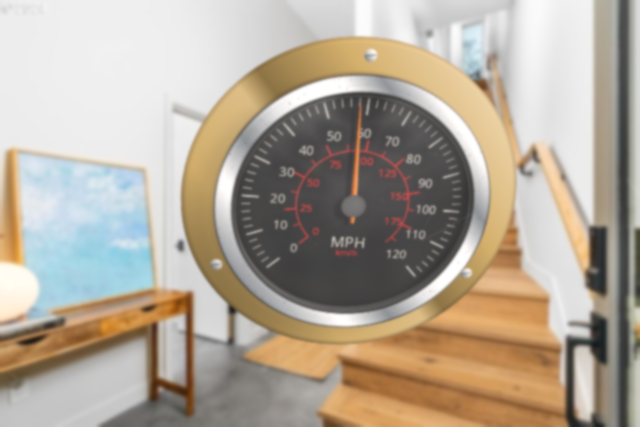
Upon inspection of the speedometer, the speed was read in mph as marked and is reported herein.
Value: 58 mph
